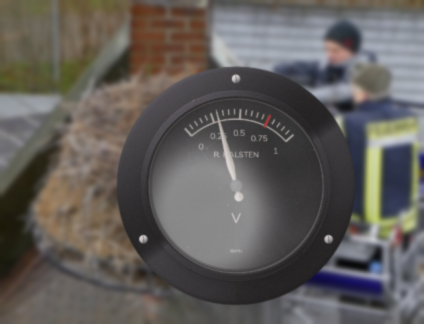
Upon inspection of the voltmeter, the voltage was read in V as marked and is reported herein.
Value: 0.3 V
